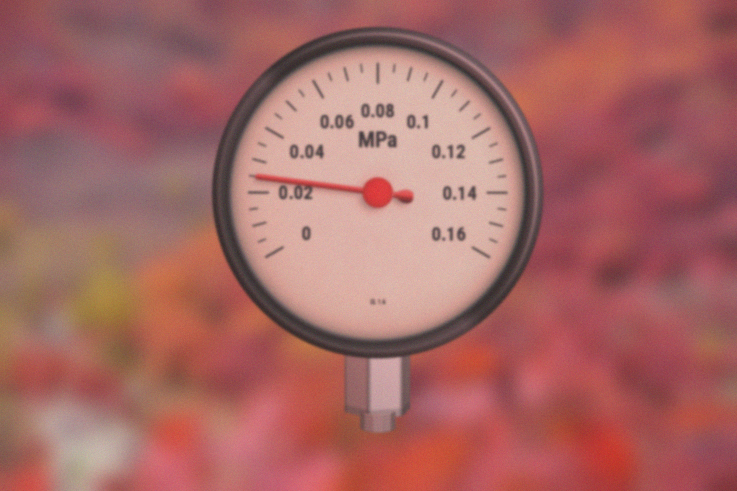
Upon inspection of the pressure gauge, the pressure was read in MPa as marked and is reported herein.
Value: 0.025 MPa
